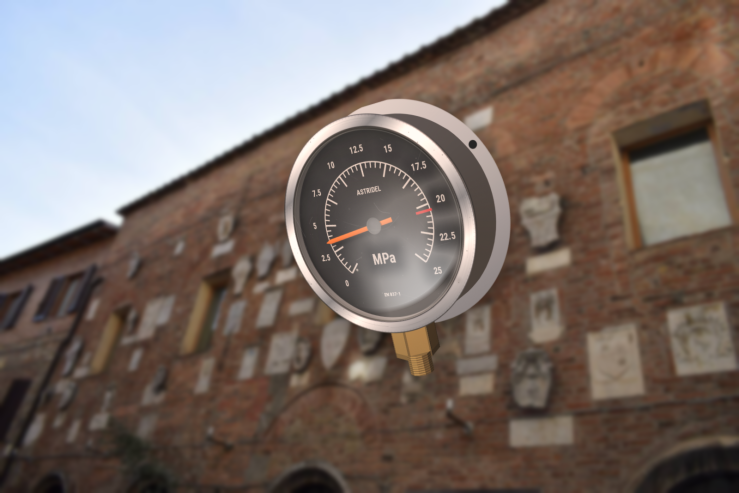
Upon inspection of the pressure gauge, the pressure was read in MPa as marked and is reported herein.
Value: 3.5 MPa
